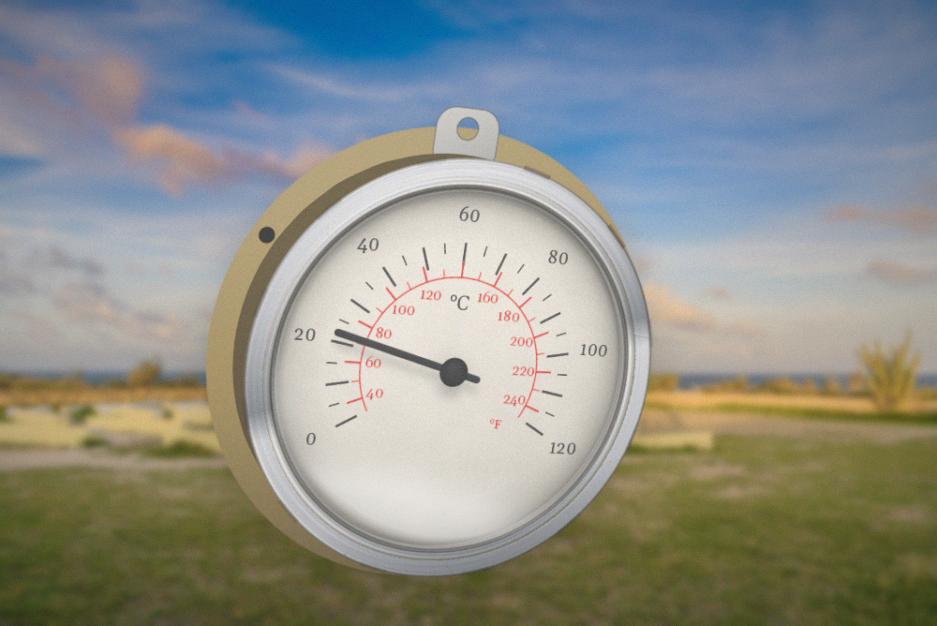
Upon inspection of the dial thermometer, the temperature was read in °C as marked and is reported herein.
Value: 22.5 °C
